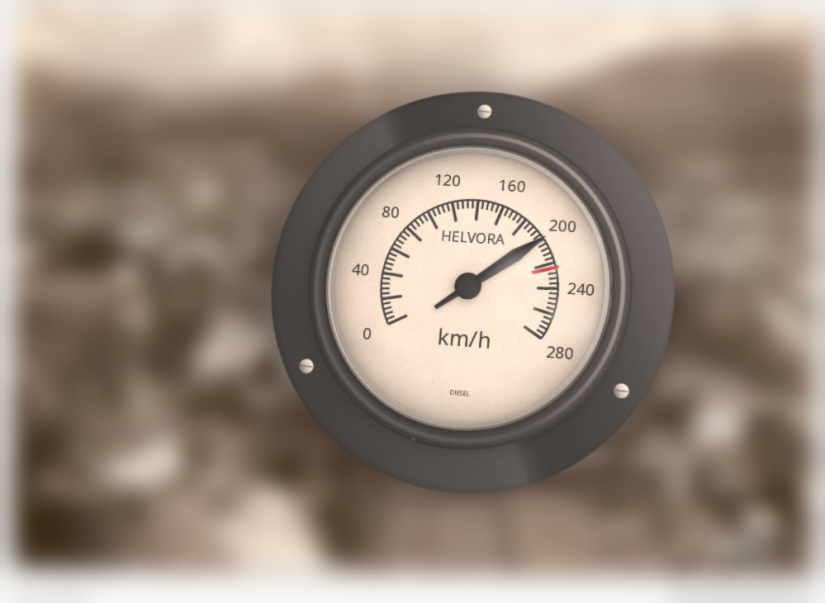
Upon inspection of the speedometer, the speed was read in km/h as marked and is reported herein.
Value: 200 km/h
